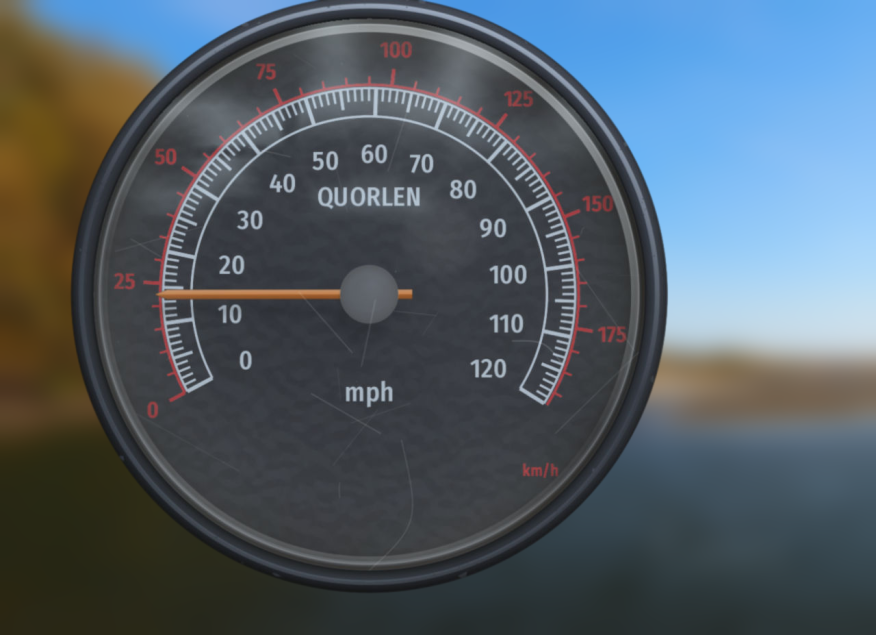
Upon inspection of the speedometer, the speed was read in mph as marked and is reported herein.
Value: 14 mph
